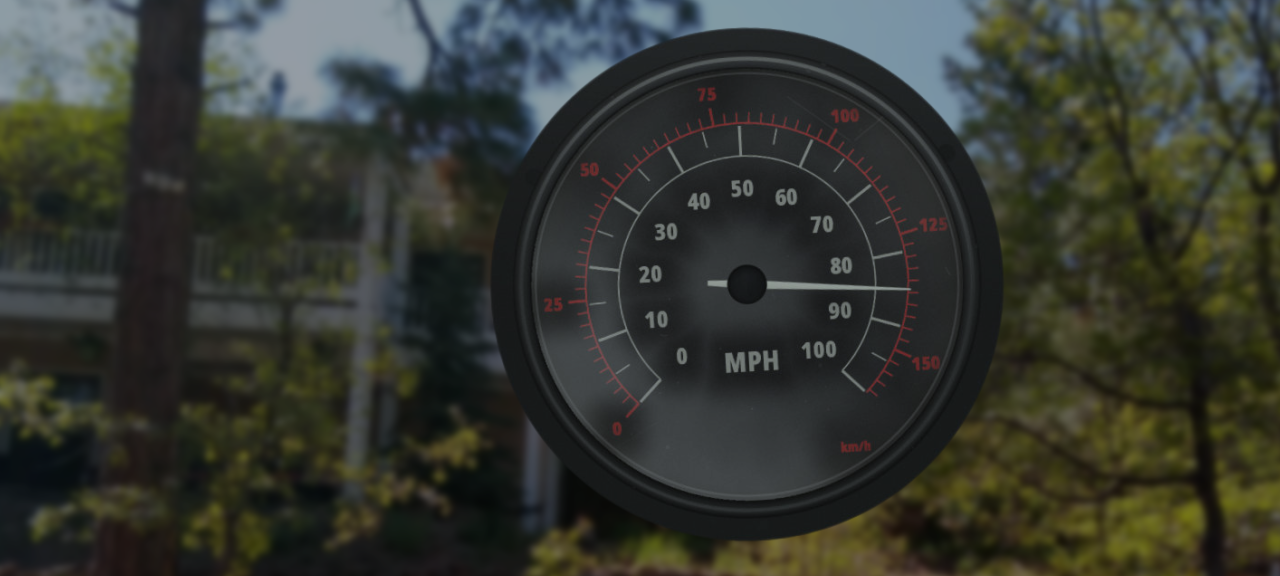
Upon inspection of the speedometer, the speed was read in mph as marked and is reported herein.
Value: 85 mph
